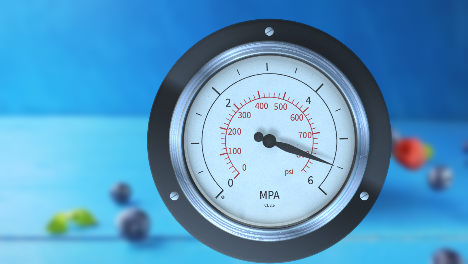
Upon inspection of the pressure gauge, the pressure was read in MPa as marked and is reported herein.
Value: 5.5 MPa
